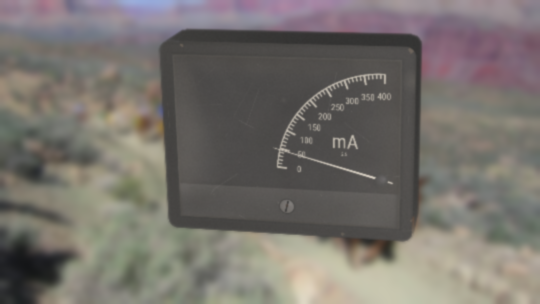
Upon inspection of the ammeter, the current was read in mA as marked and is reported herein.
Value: 50 mA
